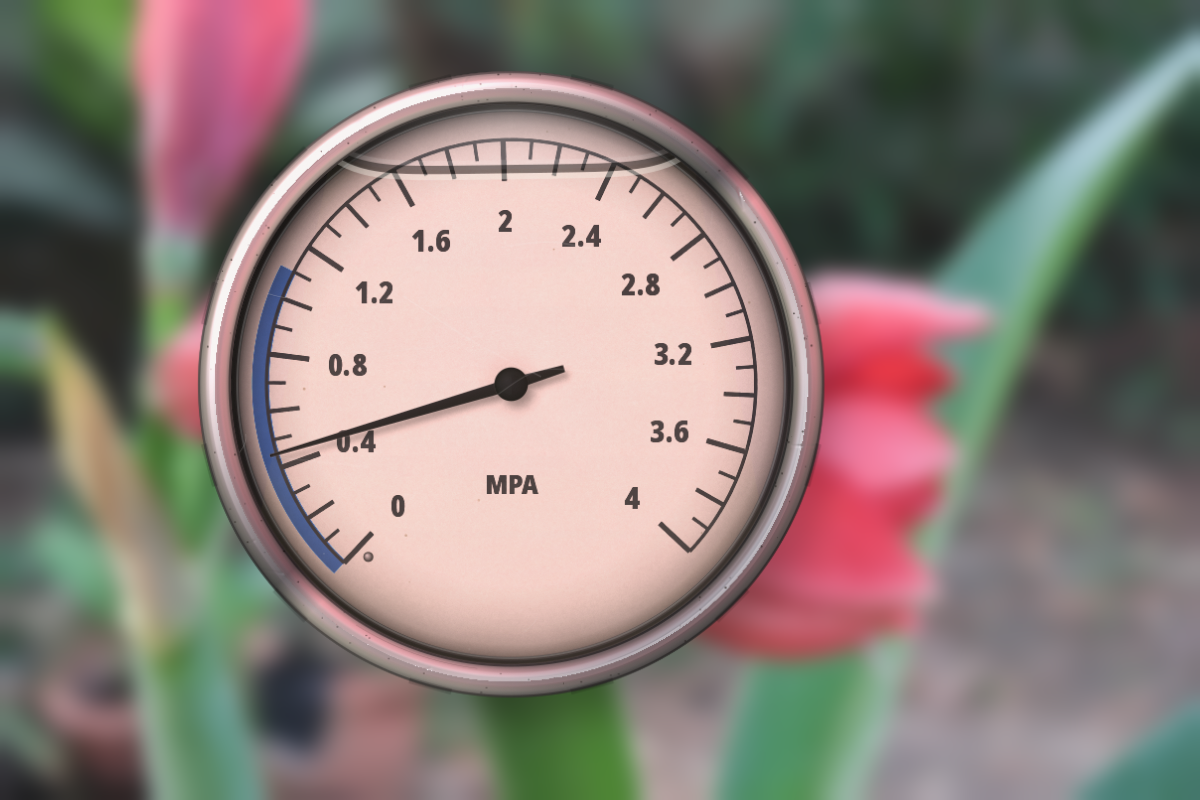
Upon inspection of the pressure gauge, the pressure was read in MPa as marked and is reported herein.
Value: 0.45 MPa
